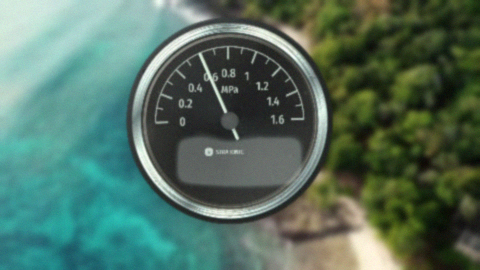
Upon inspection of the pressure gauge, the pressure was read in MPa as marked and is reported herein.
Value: 0.6 MPa
